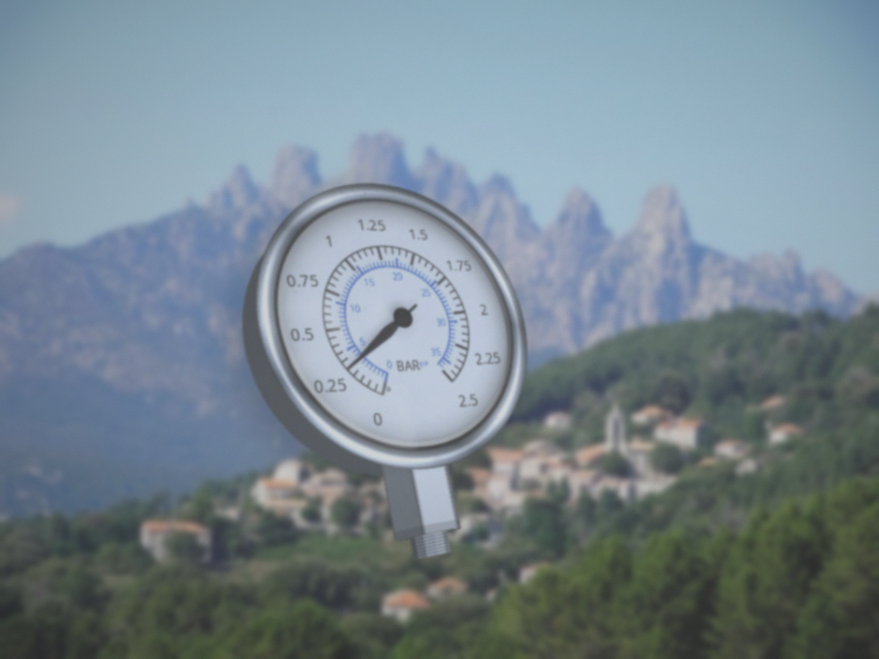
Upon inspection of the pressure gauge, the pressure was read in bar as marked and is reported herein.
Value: 0.25 bar
